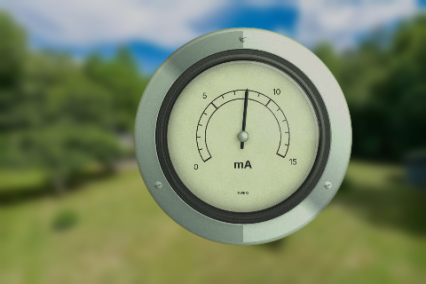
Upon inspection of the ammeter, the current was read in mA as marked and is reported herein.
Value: 8 mA
